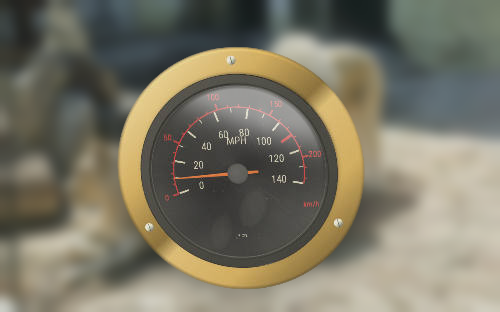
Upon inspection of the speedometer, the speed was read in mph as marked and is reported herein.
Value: 10 mph
